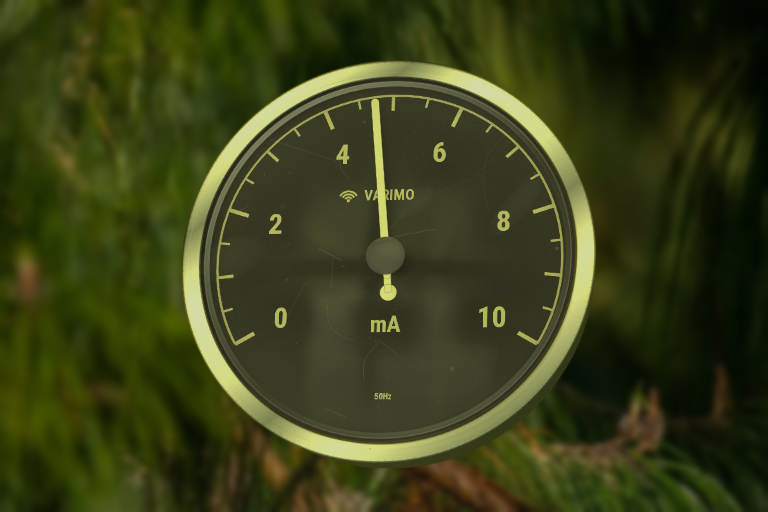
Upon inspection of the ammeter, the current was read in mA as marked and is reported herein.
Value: 4.75 mA
